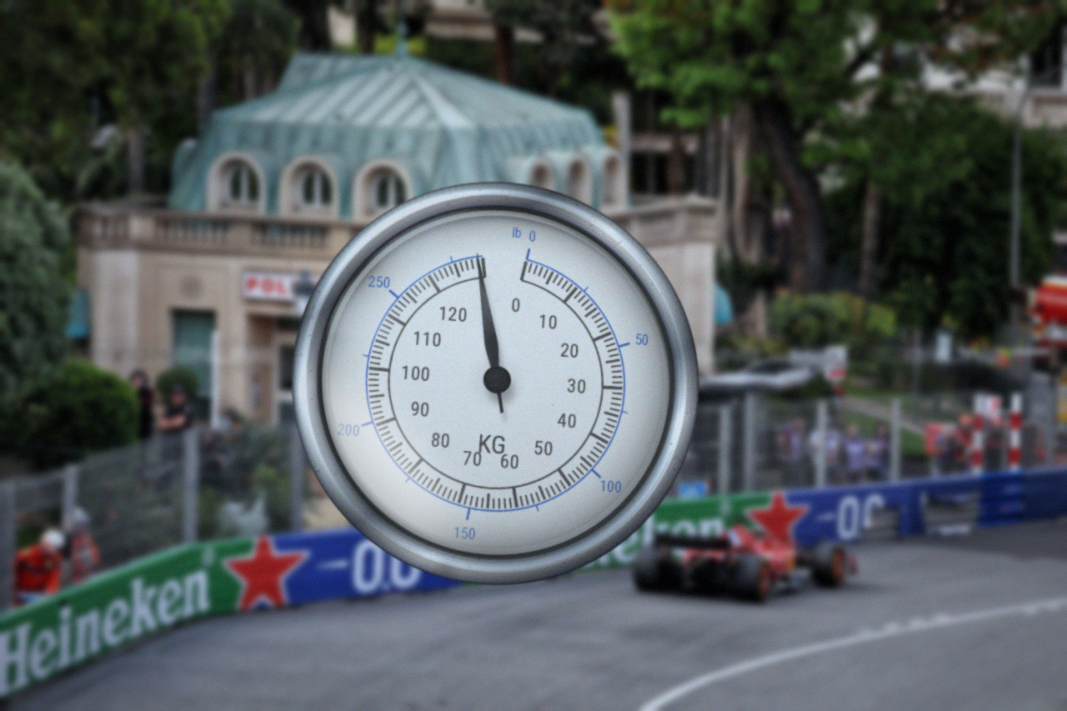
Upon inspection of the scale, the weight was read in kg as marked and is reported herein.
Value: 129 kg
